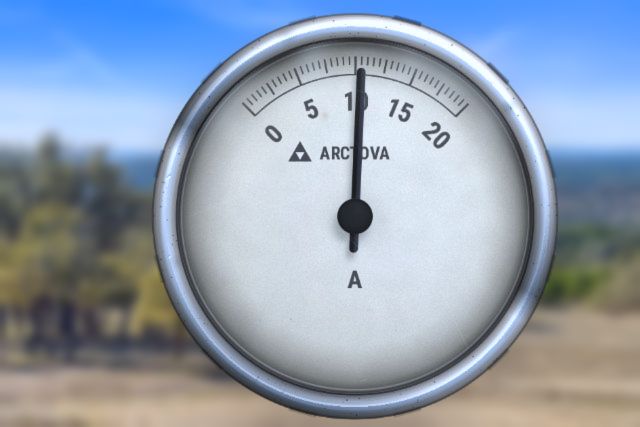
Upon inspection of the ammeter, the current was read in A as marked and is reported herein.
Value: 10.5 A
